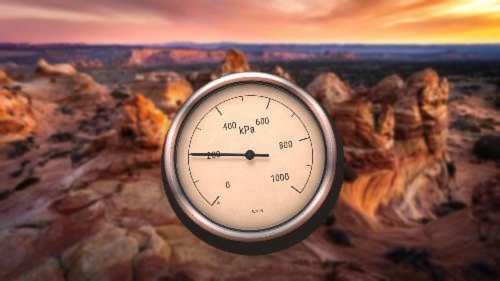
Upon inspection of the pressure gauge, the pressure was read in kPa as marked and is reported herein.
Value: 200 kPa
